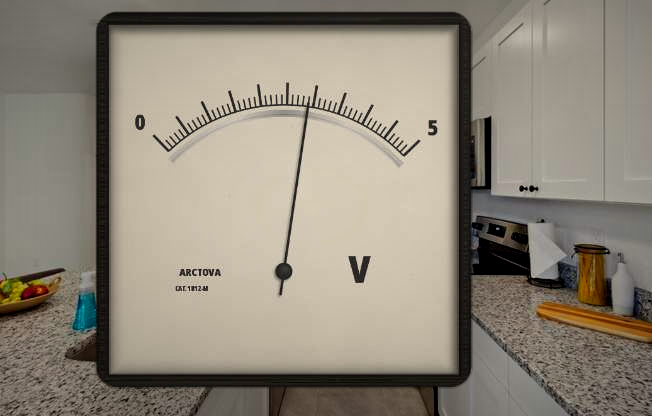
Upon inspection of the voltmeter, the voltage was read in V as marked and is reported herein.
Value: 2.9 V
